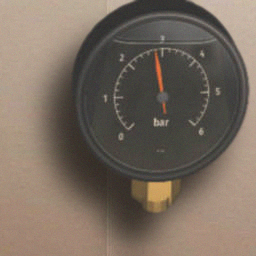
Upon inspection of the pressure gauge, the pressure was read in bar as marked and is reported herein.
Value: 2.8 bar
